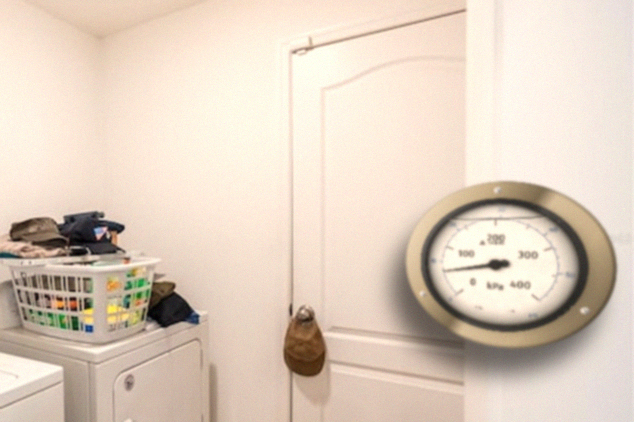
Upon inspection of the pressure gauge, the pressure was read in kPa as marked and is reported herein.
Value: 50 kPa
